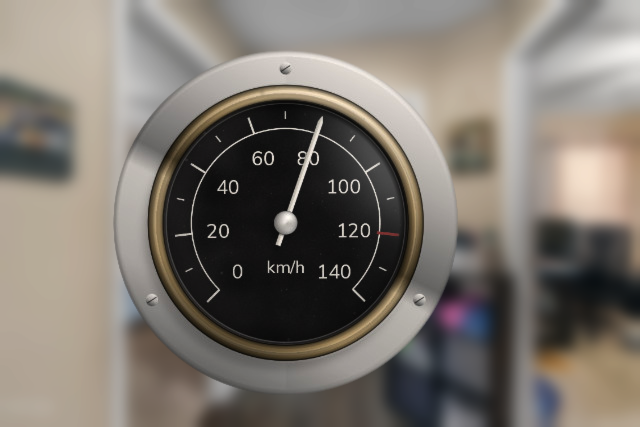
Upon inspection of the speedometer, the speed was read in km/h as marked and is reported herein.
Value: 80 km/h
